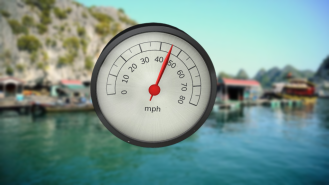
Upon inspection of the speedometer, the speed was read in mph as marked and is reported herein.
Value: 45 mph
